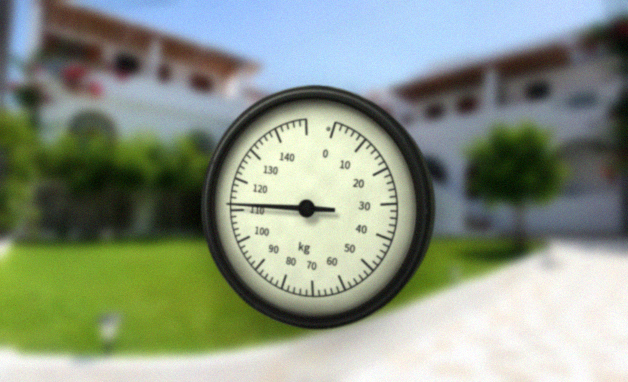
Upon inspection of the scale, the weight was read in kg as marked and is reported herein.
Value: 112 kg
